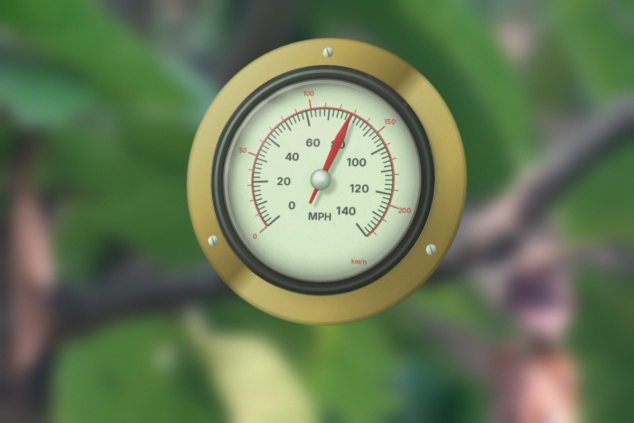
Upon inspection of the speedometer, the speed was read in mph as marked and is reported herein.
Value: 80 mph
